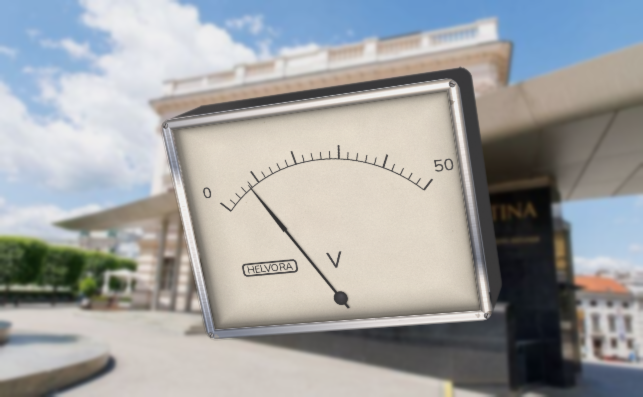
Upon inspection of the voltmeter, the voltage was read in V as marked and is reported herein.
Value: 8 V
